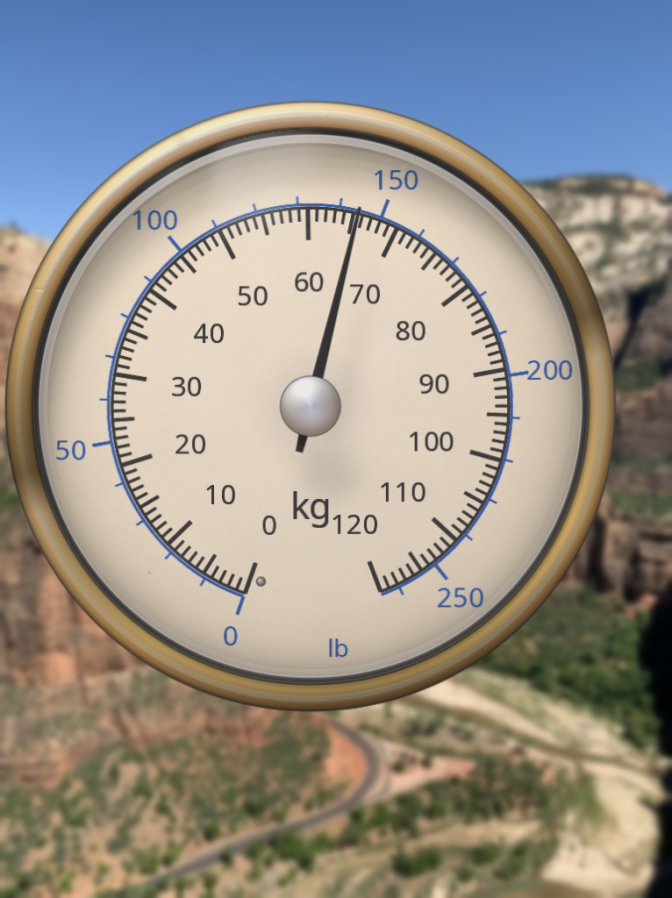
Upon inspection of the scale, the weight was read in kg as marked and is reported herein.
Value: 65.5 kg
